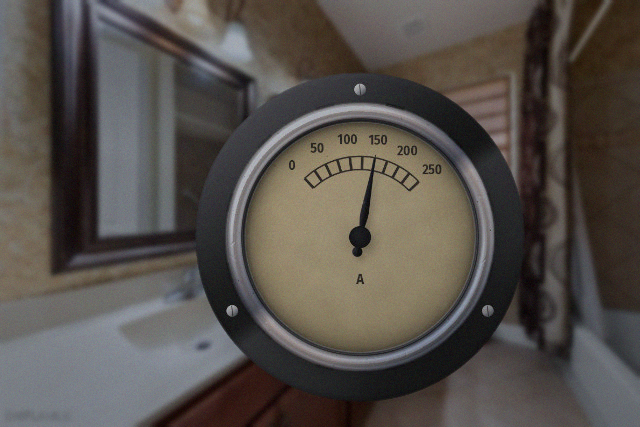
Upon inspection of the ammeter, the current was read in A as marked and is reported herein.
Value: 150 A
